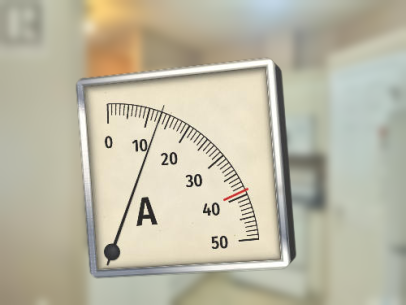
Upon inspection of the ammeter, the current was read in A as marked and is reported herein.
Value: 13 A
